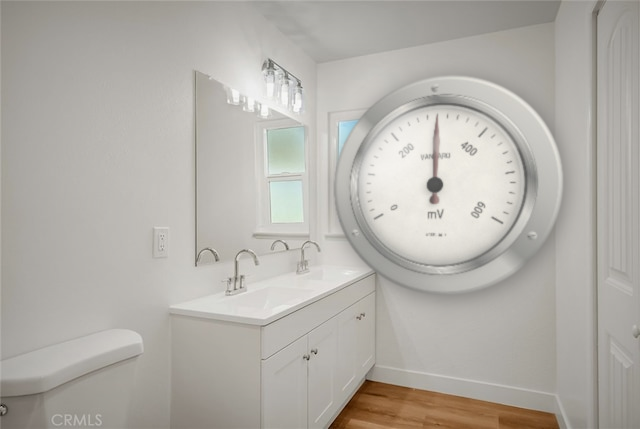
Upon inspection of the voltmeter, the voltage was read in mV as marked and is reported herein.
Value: 300 mV
